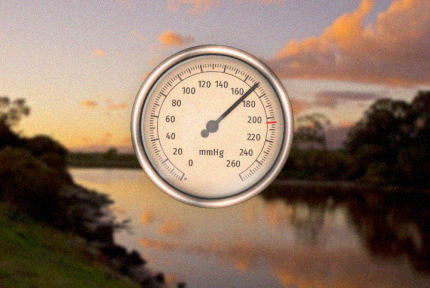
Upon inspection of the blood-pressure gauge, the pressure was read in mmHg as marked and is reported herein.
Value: 170 mmHg
